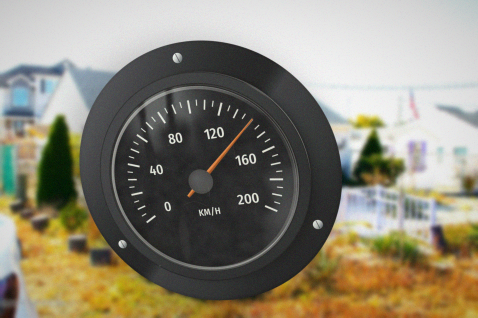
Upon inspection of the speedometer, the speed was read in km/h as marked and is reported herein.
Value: 140 km/h
